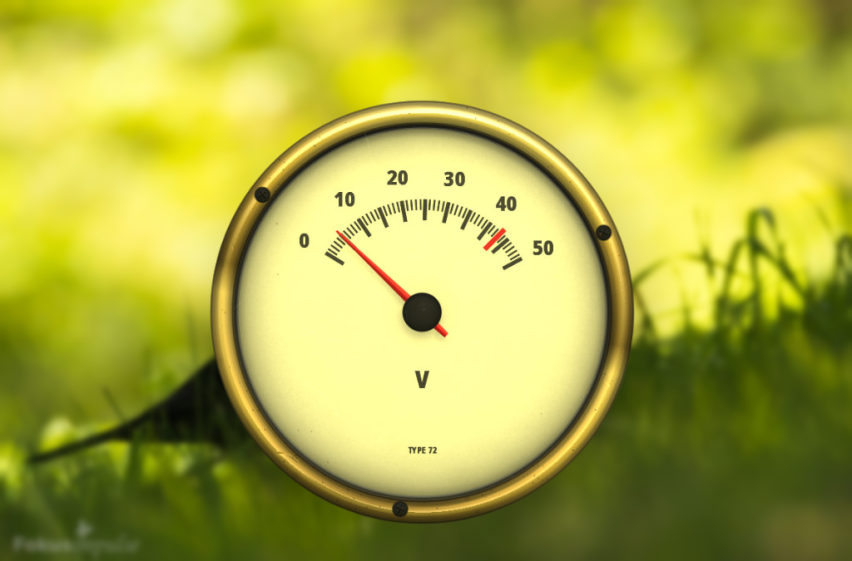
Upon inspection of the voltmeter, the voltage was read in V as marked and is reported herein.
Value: 5 V
